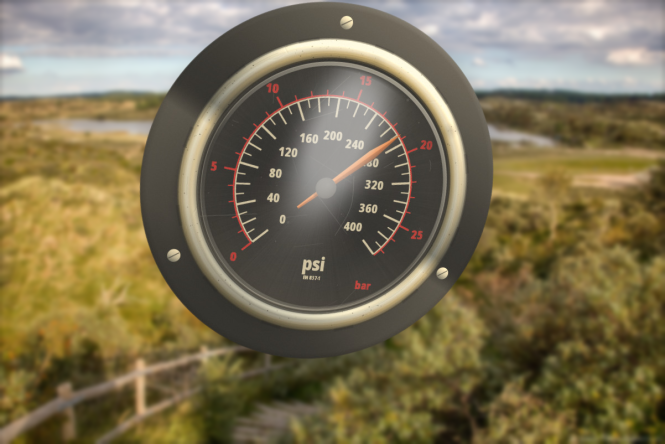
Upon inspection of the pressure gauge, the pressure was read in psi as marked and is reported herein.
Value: 270 psi
